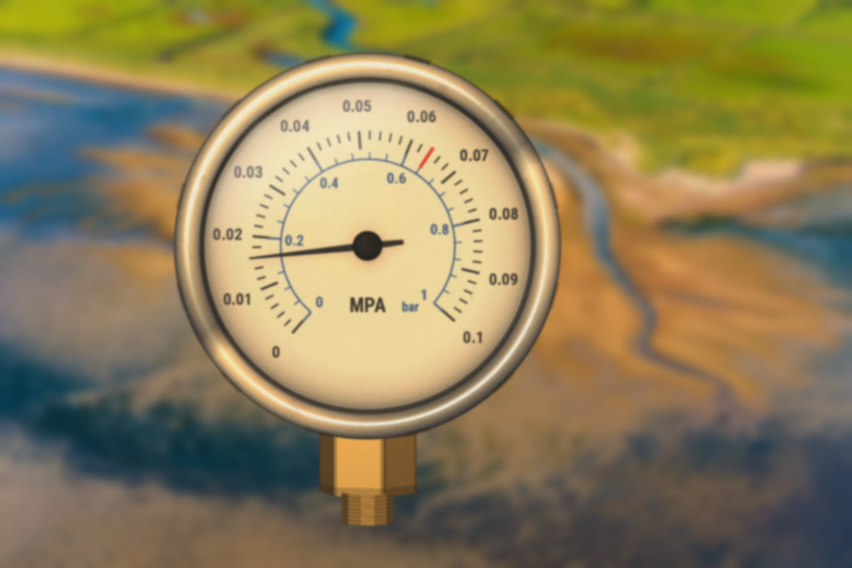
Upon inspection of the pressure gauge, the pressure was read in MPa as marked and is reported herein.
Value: 0.016 MPa
